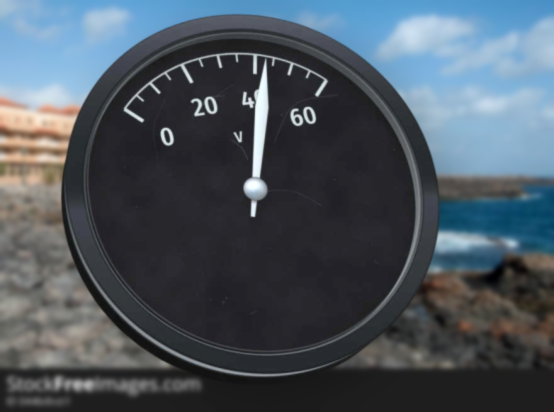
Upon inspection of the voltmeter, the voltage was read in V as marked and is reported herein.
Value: 42.5 V
